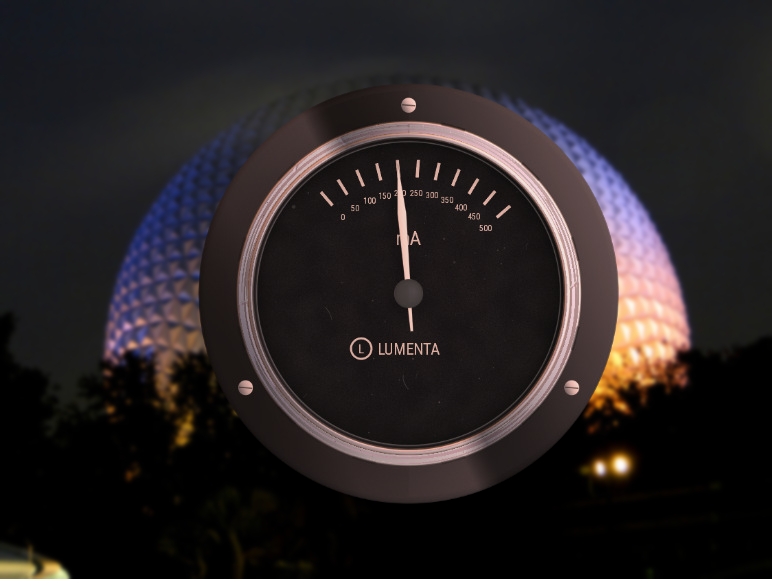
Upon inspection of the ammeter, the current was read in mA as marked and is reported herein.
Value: 200 mA
